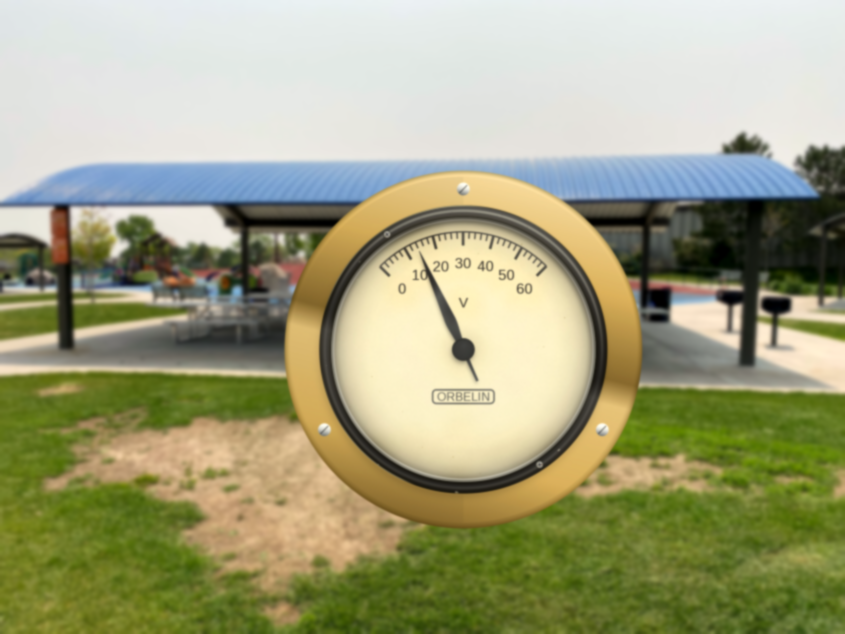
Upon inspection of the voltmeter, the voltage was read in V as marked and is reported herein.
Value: 14 V
